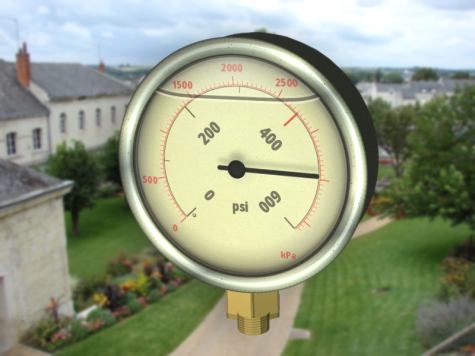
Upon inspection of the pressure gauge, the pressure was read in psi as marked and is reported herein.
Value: 500 psi
